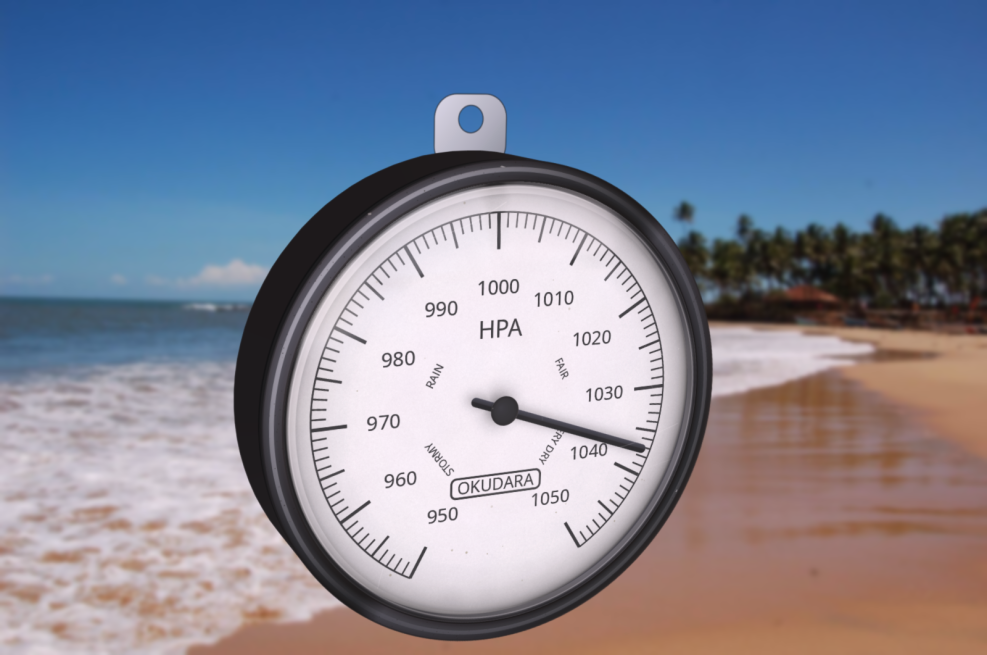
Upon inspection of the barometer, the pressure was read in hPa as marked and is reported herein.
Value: 1037 hPa
